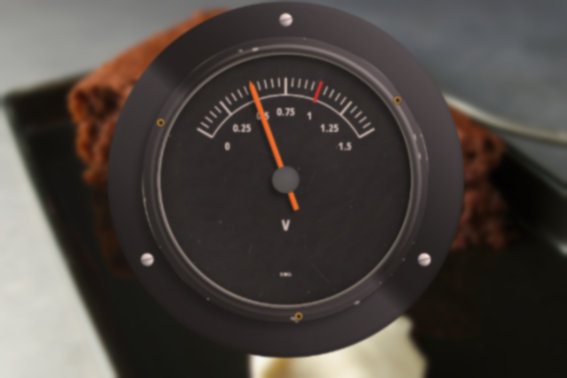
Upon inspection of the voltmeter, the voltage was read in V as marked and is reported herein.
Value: 0.5 V
